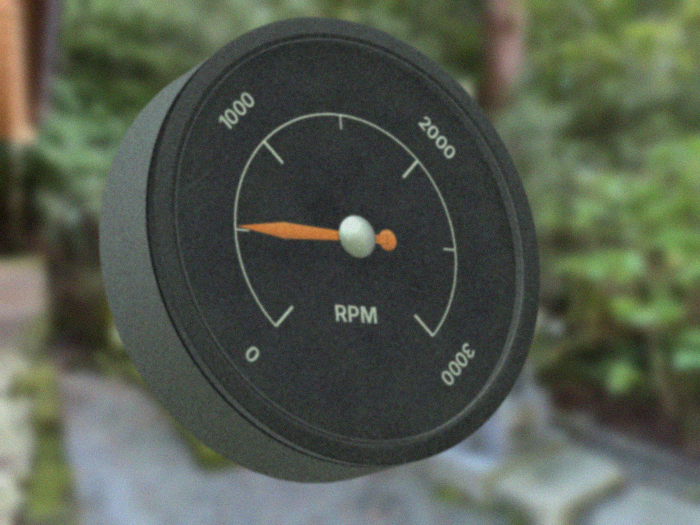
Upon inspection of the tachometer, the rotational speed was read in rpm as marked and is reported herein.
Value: 500 rpm
